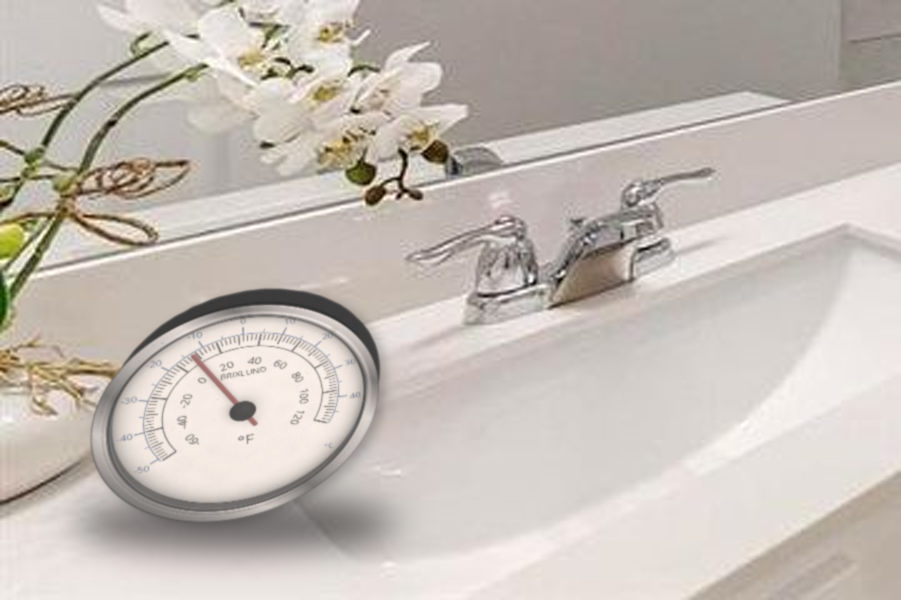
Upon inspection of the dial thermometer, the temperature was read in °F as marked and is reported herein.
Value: 10 °F
